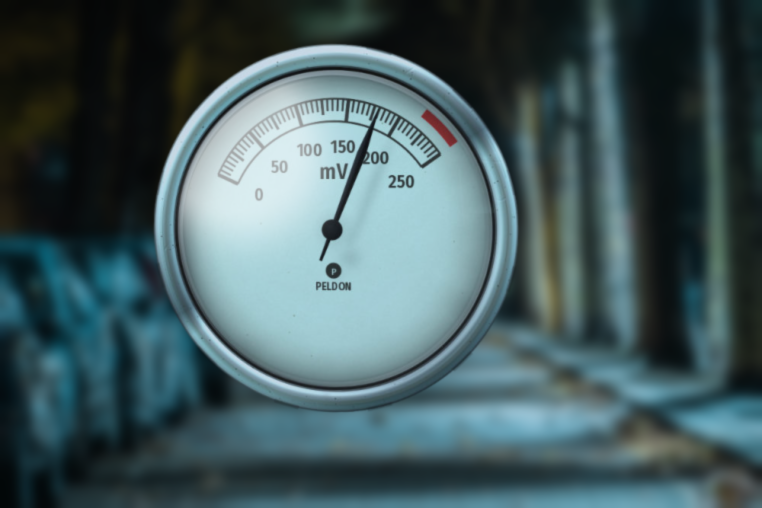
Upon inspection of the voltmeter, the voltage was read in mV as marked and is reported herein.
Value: 180 mV
